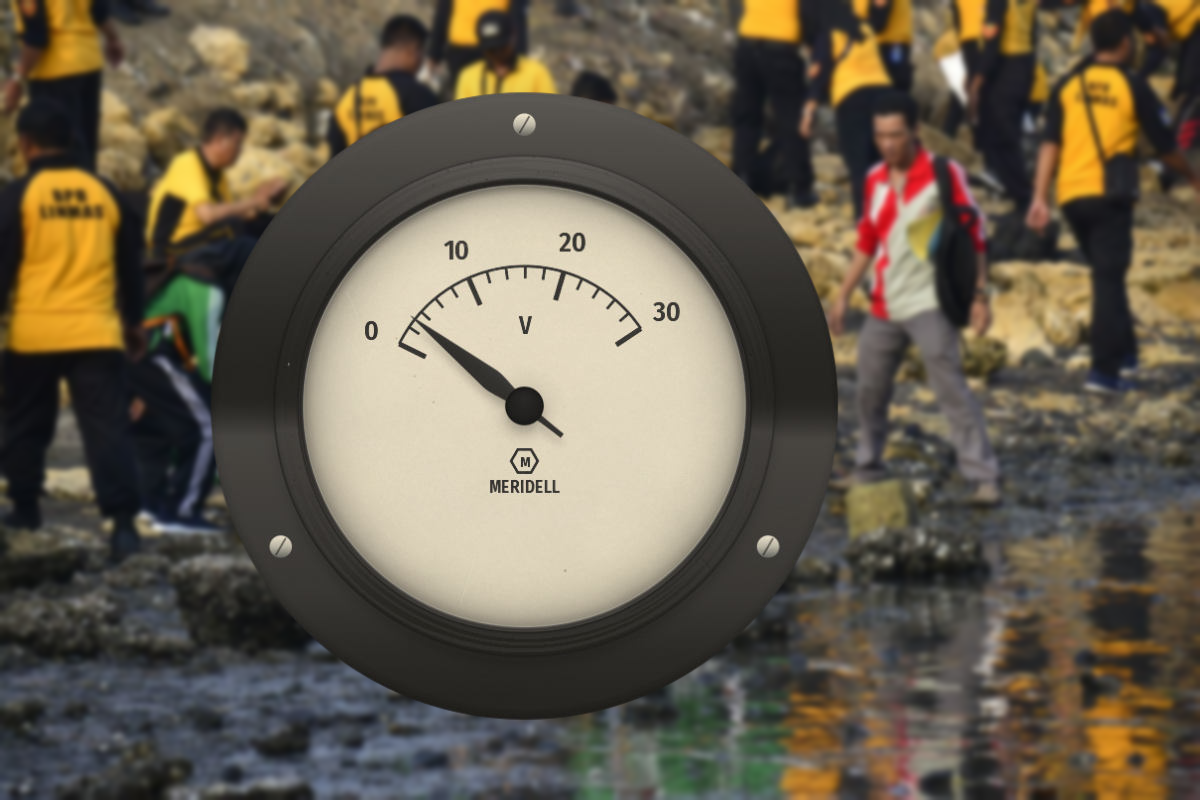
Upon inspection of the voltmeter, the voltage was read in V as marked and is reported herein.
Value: 3 V
